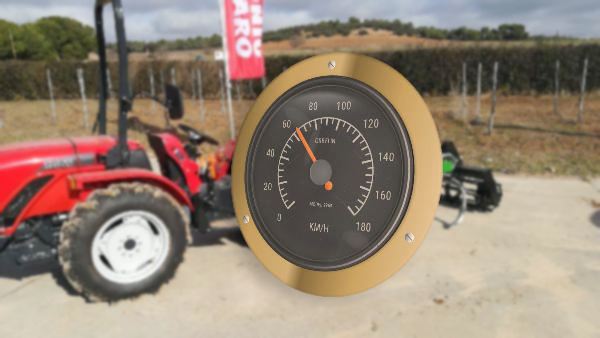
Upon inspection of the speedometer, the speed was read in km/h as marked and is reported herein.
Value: 65 km/h
